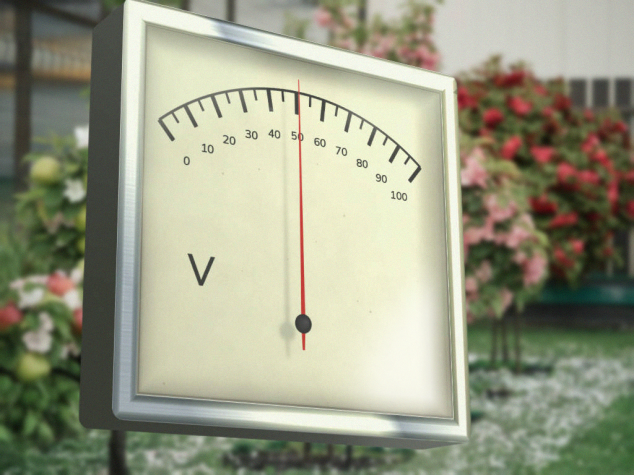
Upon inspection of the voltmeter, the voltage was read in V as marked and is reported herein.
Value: 50 V
